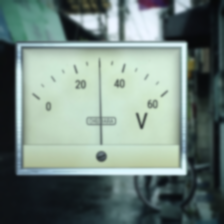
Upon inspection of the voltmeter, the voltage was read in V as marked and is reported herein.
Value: 30 V
